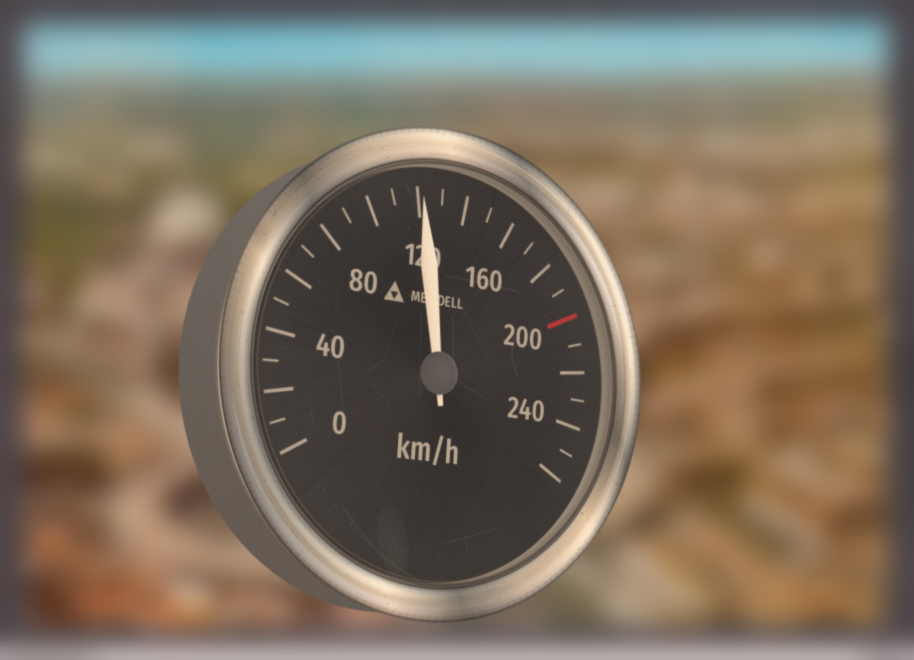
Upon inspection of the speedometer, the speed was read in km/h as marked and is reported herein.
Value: 120 km/h
